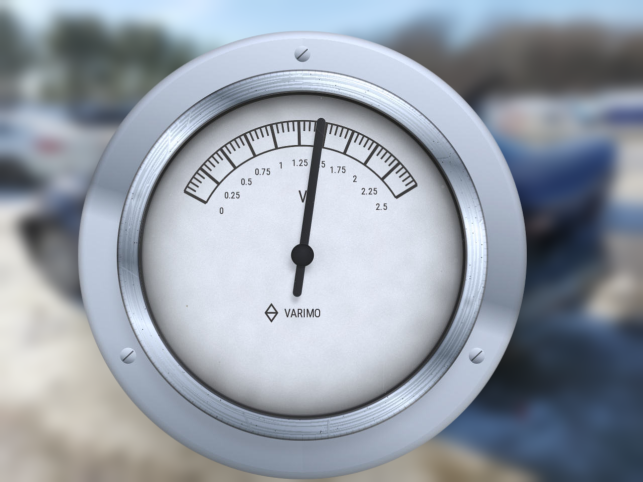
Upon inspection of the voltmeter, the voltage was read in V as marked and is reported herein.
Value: 1.45 V
